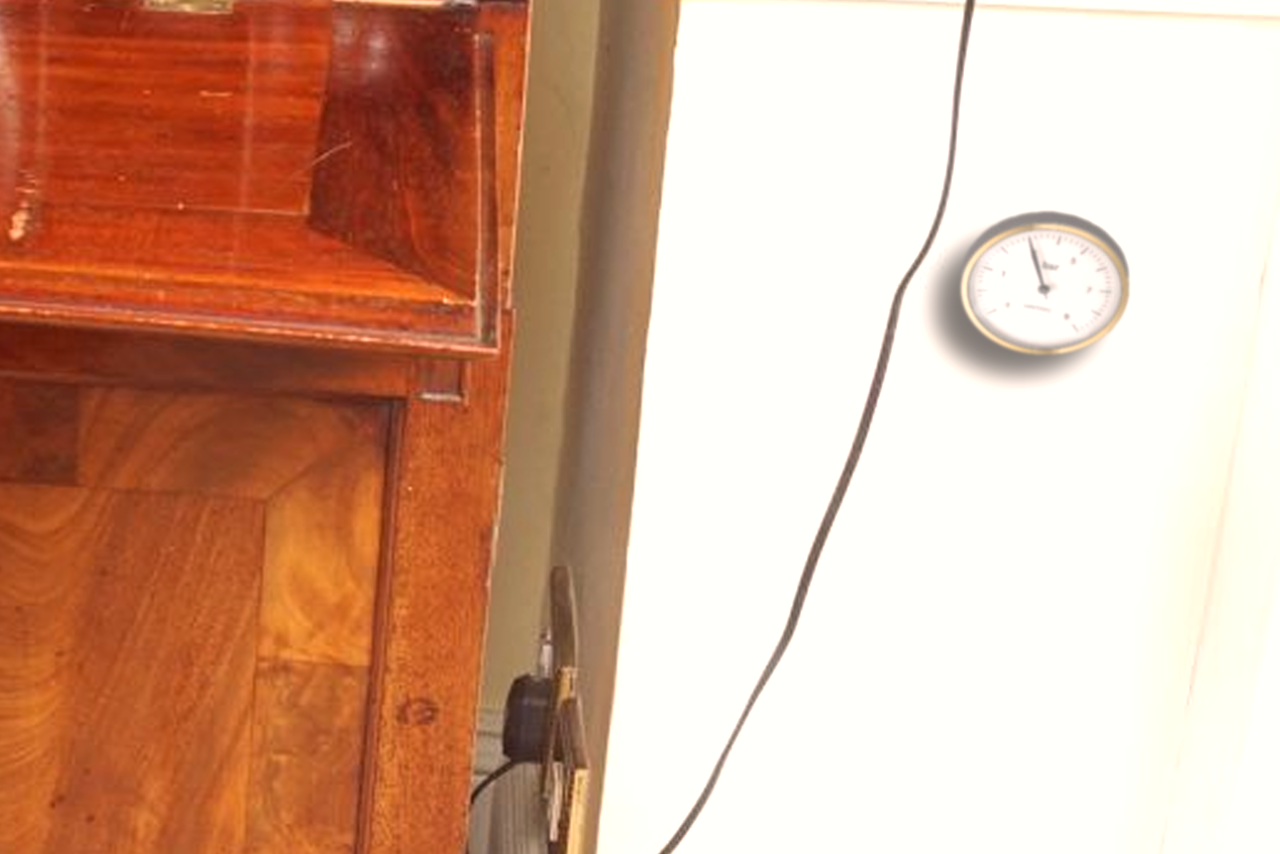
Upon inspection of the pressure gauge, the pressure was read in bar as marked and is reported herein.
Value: 3 bar
